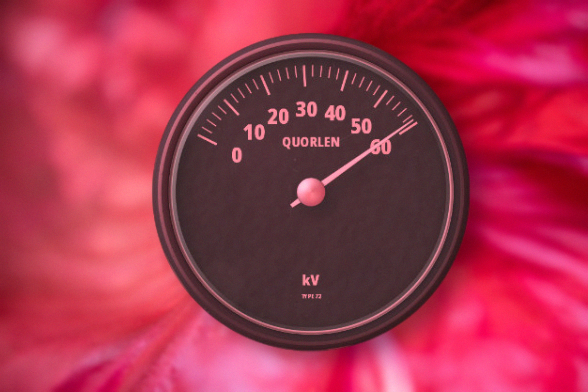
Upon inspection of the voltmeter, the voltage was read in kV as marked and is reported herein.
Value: 59 kV
